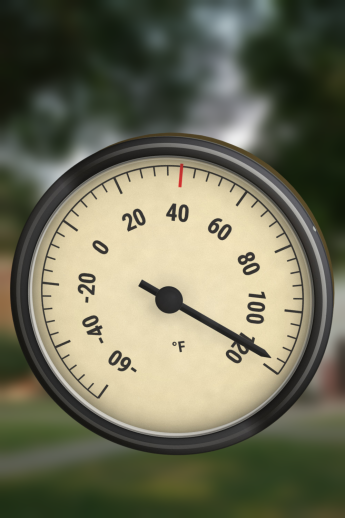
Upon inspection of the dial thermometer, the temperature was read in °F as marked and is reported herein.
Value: 116 °F
